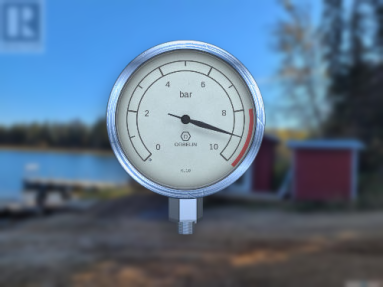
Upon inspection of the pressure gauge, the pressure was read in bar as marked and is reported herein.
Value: 9 bar
